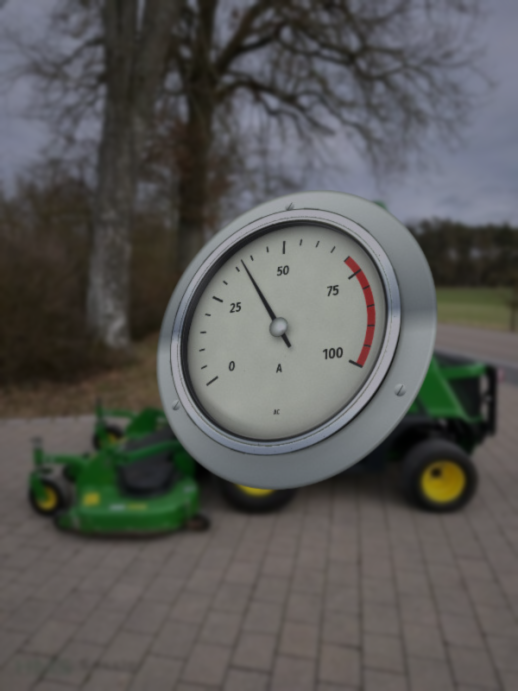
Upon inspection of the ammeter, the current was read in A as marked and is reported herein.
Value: 37.5 A
